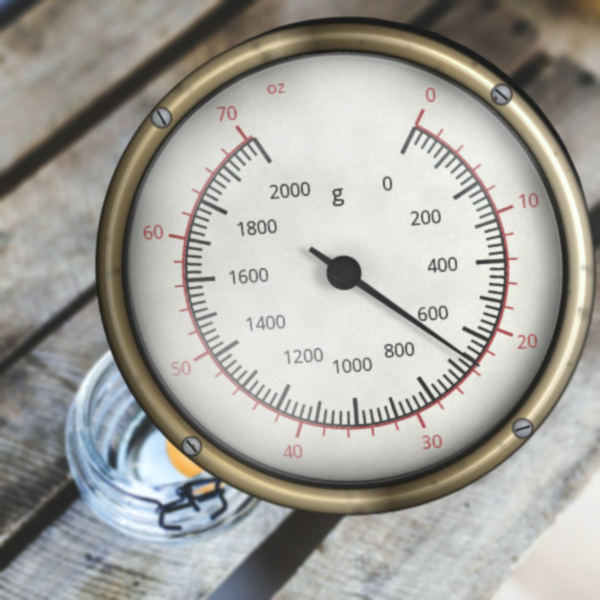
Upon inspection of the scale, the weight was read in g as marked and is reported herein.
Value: 660 g
